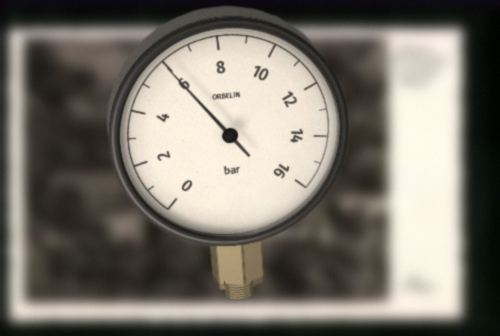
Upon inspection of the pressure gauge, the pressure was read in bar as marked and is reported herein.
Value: 6 bar
